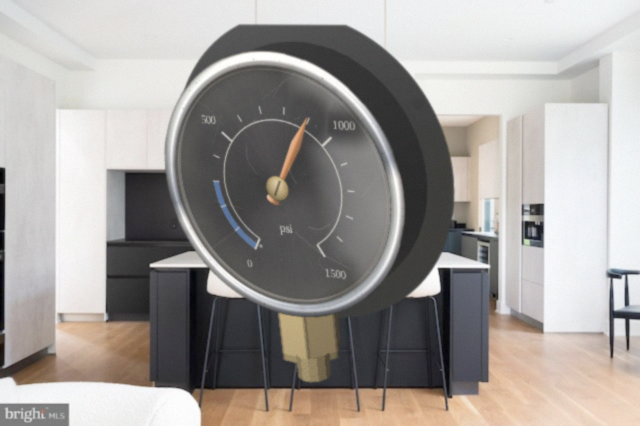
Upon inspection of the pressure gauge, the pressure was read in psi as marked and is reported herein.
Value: 900 psi
